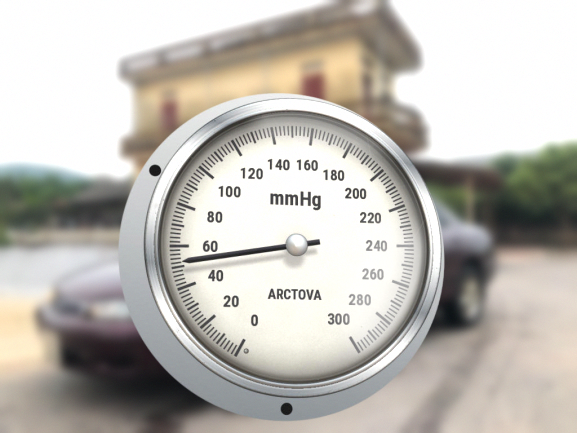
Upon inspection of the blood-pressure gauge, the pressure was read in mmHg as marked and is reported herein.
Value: 52 mmHg
